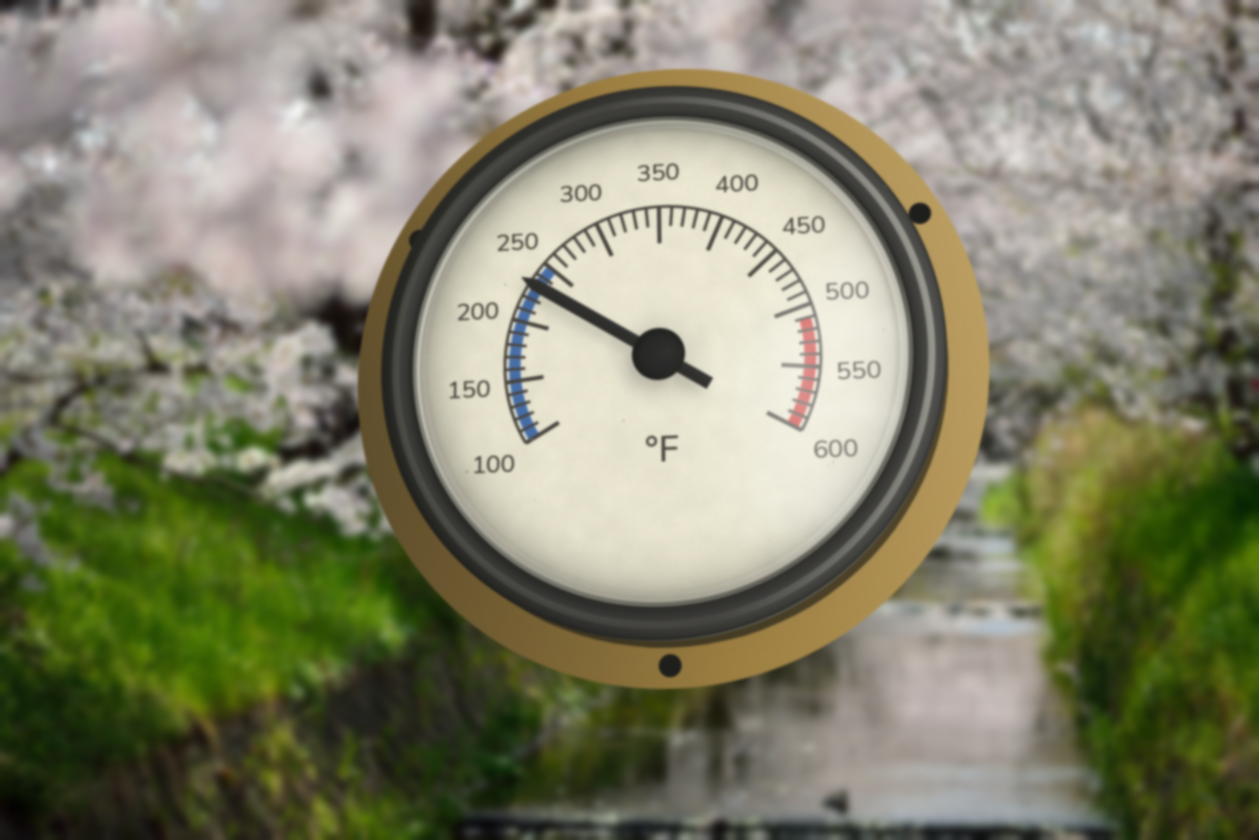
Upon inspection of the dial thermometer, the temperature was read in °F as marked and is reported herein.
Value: 230 °F
